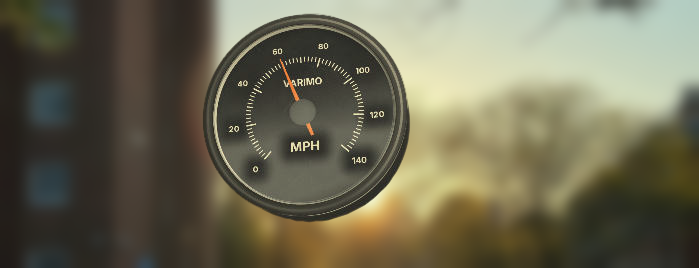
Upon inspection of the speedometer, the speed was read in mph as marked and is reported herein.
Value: 60 mph
